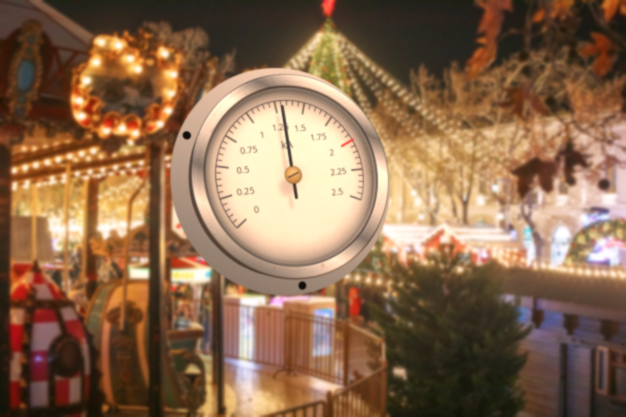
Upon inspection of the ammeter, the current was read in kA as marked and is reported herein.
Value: 1.3 kA
